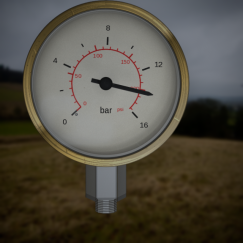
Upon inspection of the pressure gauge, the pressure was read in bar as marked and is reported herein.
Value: 14 bar
